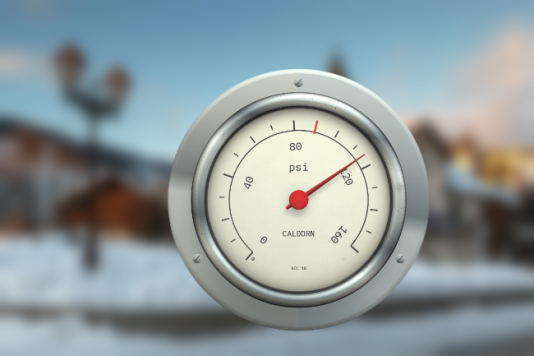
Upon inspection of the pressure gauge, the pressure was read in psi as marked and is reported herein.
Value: 115 psi
